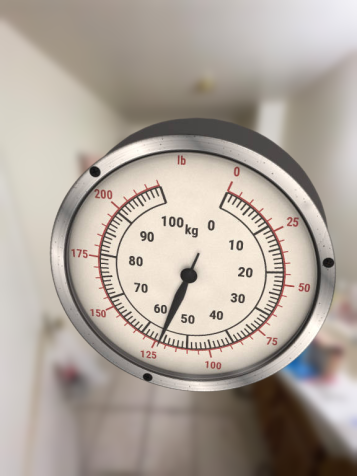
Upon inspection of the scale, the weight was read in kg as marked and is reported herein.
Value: 56 kg
